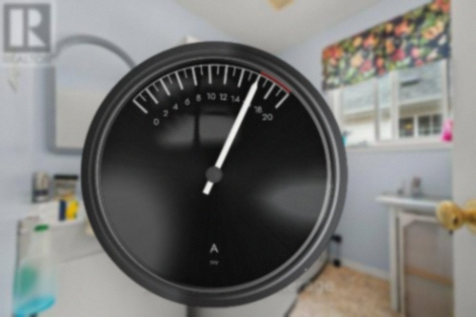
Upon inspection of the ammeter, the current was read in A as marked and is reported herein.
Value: 16 A
